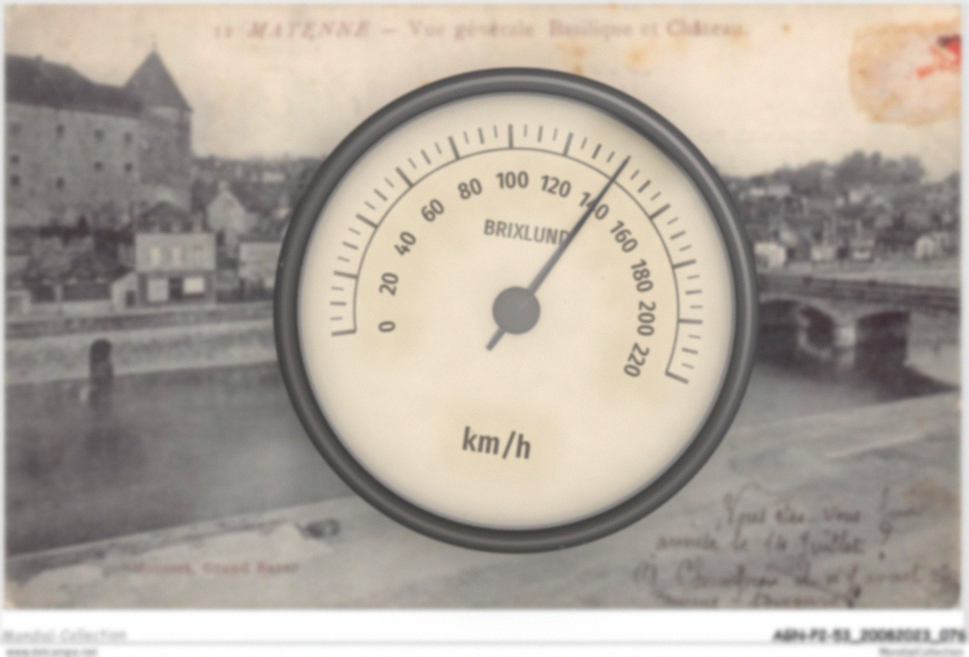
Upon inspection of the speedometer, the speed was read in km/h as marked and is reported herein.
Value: 140 km/h
